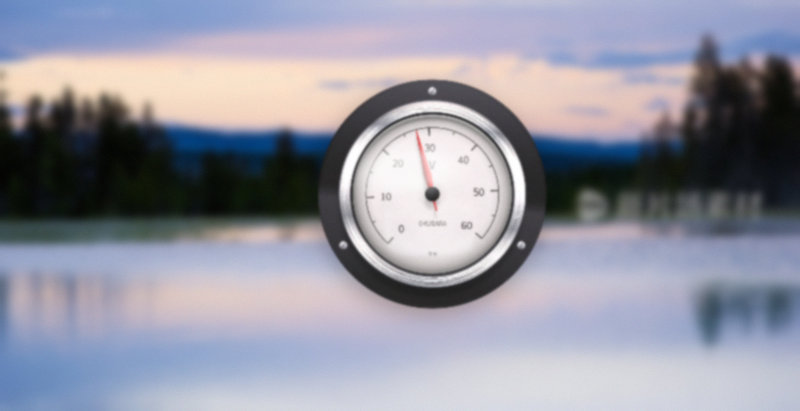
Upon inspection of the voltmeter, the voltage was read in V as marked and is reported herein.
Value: 27.5 V
